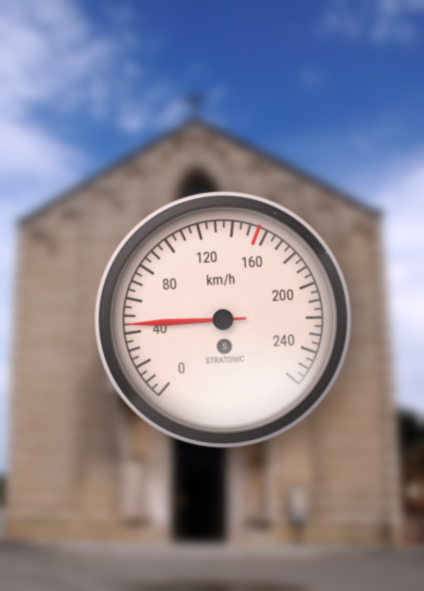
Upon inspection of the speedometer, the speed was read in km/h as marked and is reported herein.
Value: 45 km/h
